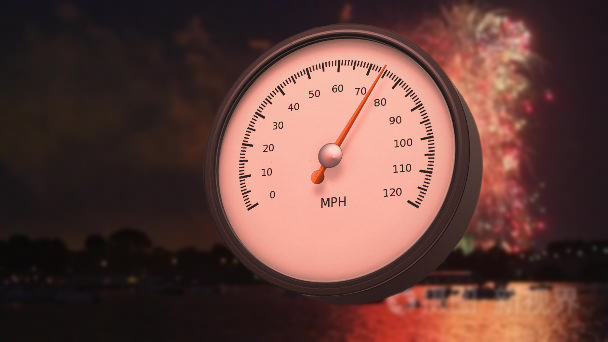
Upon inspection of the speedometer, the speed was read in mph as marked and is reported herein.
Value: 75 mph
